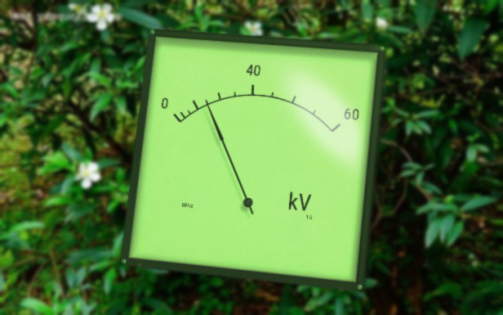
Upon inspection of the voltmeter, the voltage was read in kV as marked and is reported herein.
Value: 25 kV
